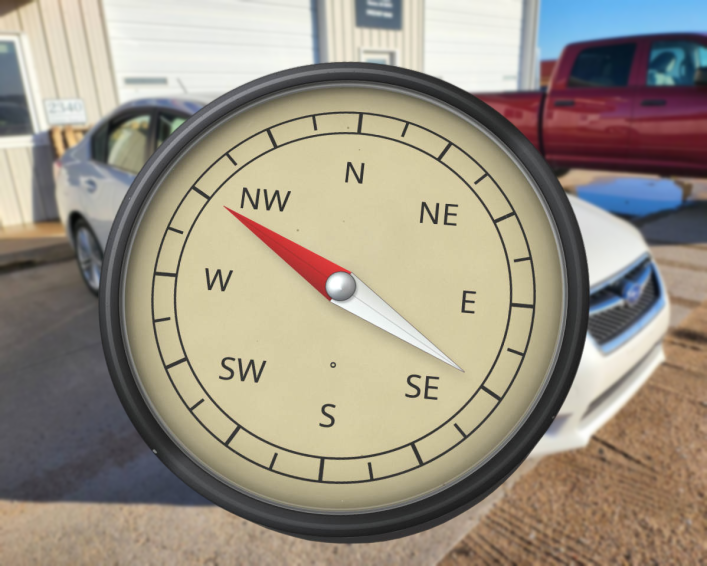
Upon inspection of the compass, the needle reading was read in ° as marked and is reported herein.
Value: 300 °
